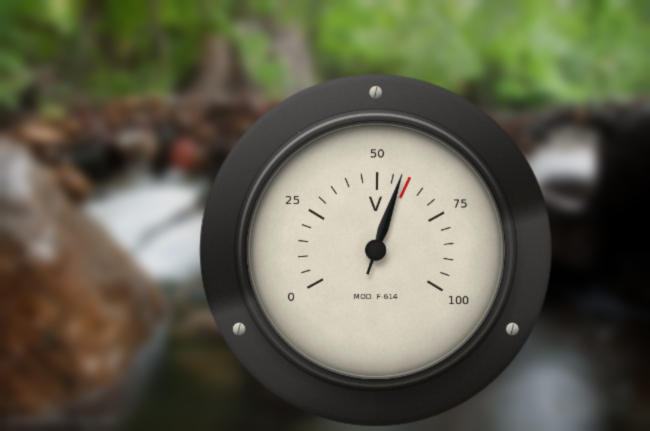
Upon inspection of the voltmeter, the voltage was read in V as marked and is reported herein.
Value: 57.5 V
